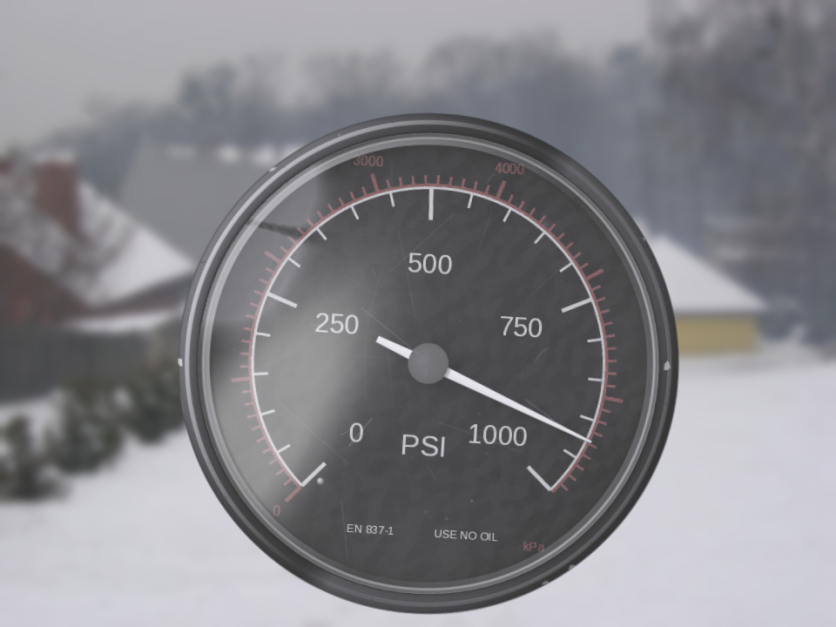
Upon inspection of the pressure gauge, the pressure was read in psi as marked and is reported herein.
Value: 925 psi
